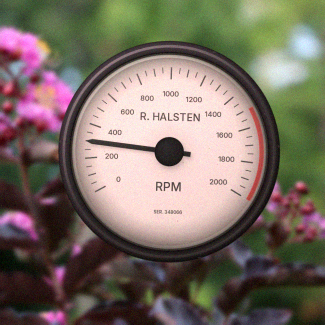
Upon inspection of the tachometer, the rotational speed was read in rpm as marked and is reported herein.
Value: 300 rpm
